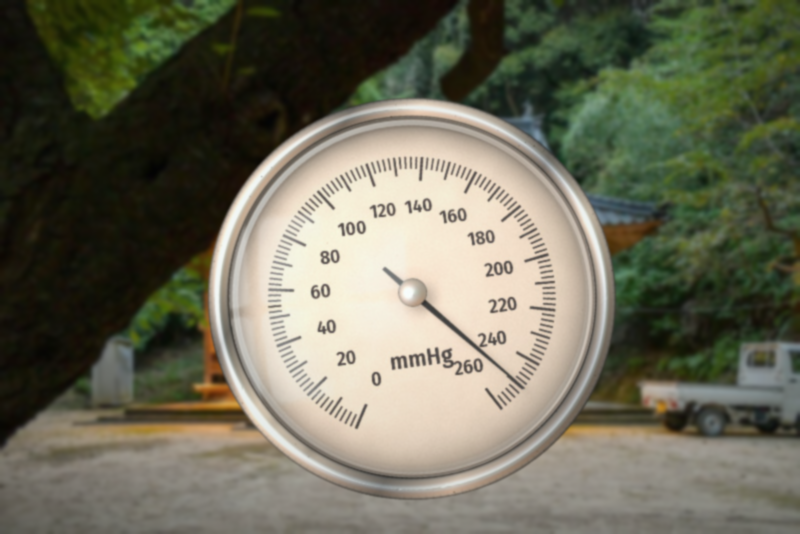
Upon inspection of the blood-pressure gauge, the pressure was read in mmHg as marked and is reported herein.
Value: 250 mmHg
